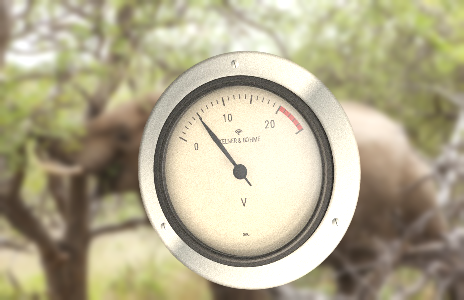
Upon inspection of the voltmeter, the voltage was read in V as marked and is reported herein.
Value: 5 V
